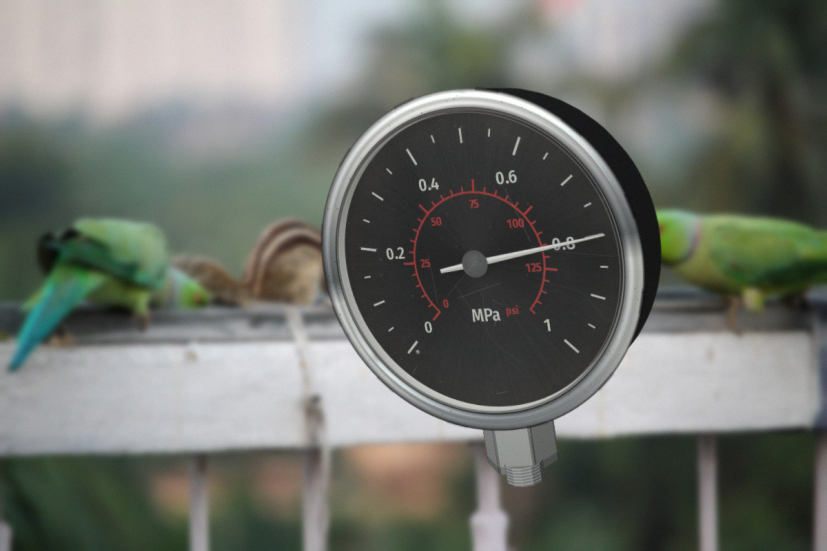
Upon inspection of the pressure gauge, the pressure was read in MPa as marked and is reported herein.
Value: 0.8 MPa
